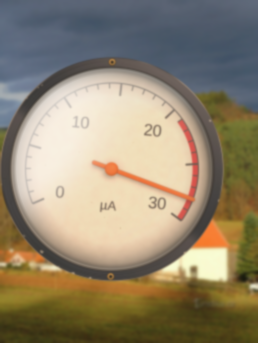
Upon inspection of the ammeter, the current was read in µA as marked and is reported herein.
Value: 28 µA
